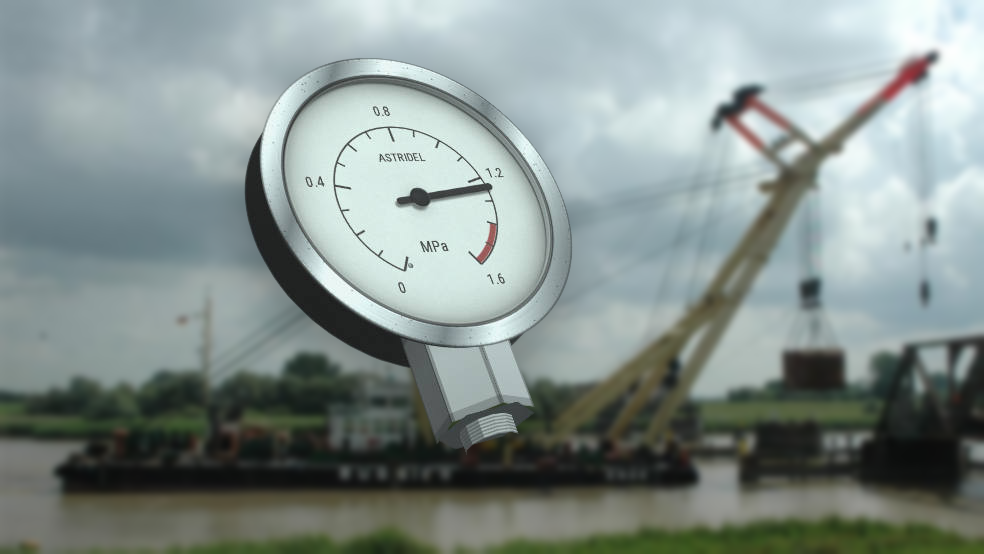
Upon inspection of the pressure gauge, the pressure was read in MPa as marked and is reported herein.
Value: 1.25 MPa
